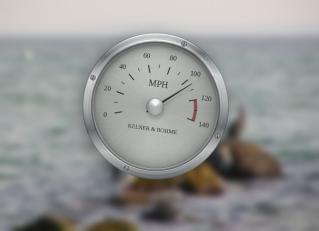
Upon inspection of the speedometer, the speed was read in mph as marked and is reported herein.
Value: 105 mph
